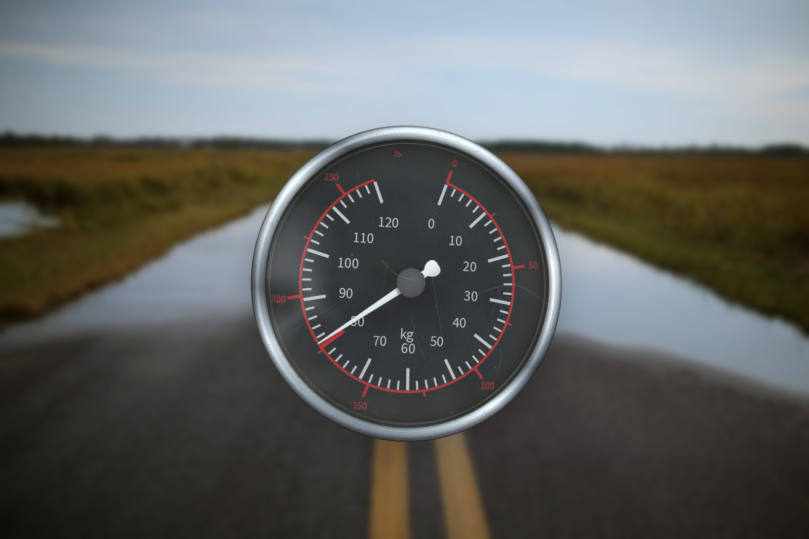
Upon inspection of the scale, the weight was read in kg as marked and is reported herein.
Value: 81 kg
